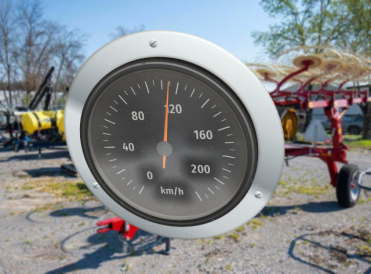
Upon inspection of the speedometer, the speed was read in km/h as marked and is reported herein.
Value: 115 km/h
